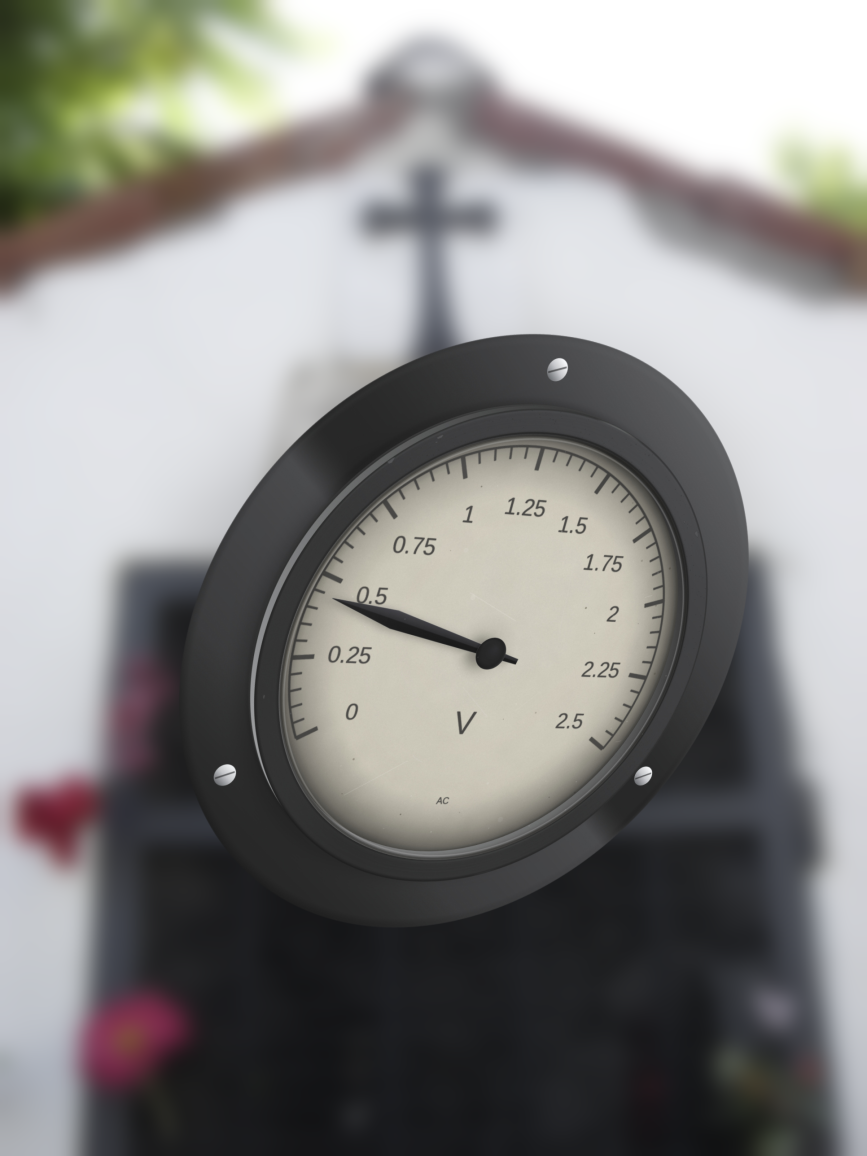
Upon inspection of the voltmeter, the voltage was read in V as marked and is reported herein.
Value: 0.45 V
